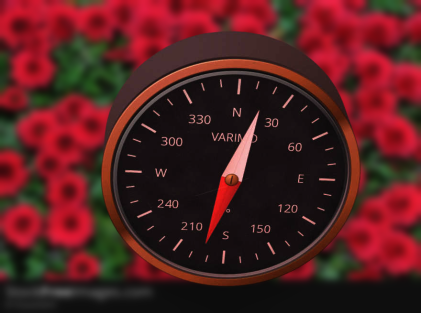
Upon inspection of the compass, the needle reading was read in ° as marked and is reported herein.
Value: 195 °
